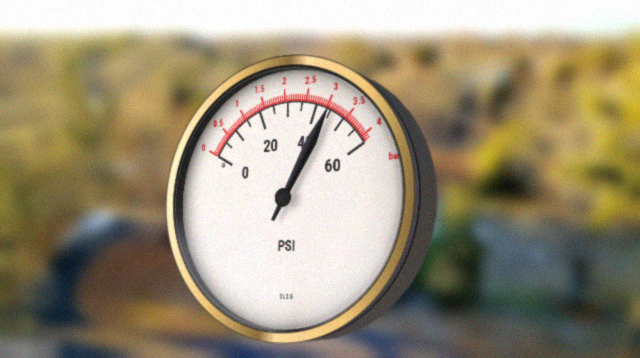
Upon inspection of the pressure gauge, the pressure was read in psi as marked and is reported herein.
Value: 45 psi
